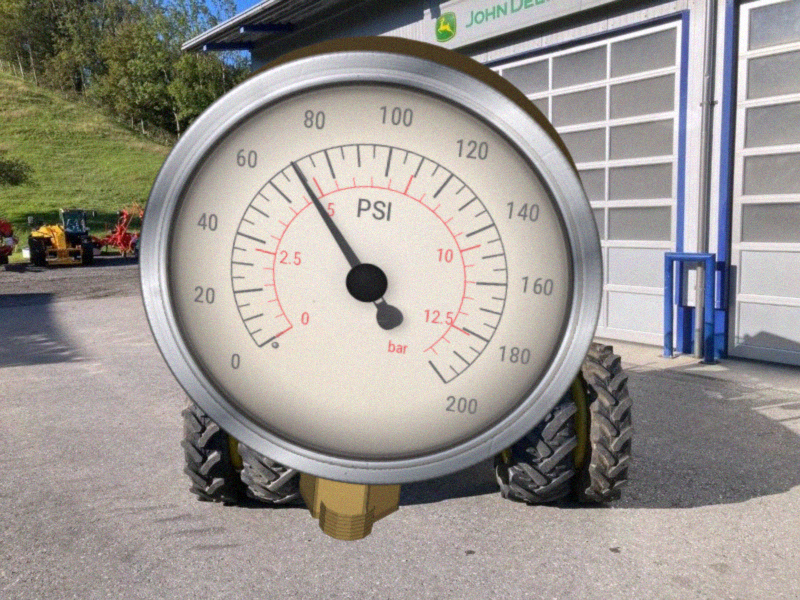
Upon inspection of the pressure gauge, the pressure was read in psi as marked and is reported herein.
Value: 70 psi
